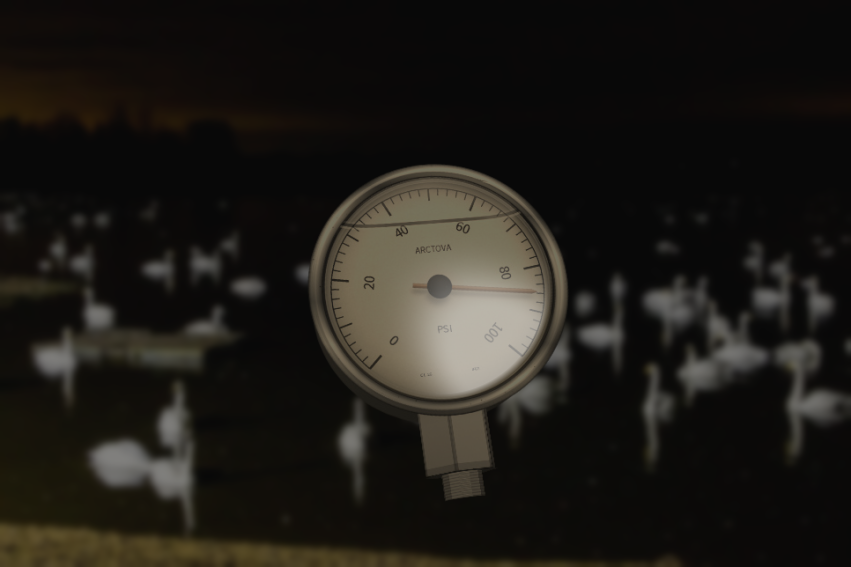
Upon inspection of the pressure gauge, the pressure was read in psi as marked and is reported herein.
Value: 86 psi
